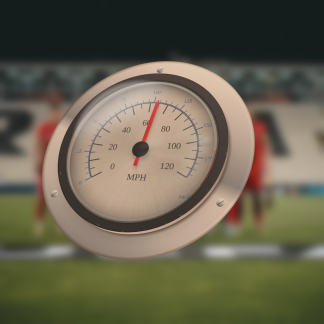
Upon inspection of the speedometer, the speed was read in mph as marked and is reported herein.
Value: 65 mph
